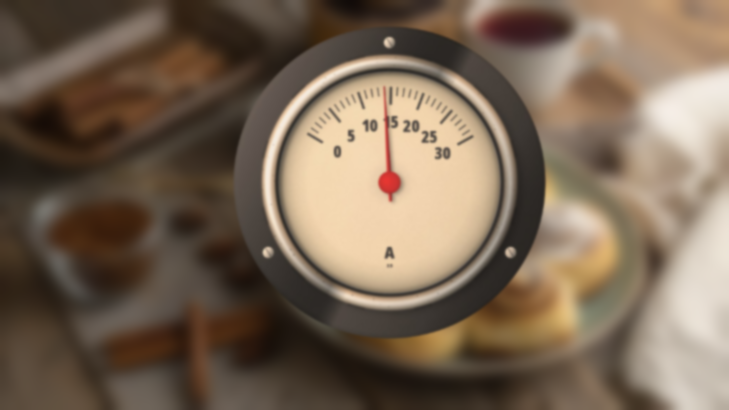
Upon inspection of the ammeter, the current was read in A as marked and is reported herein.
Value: 14 A
